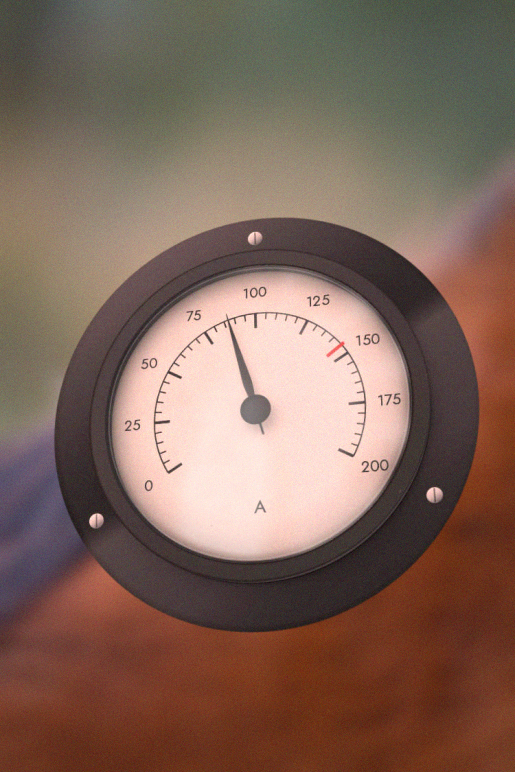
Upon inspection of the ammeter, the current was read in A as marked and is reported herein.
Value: 87.5 A
